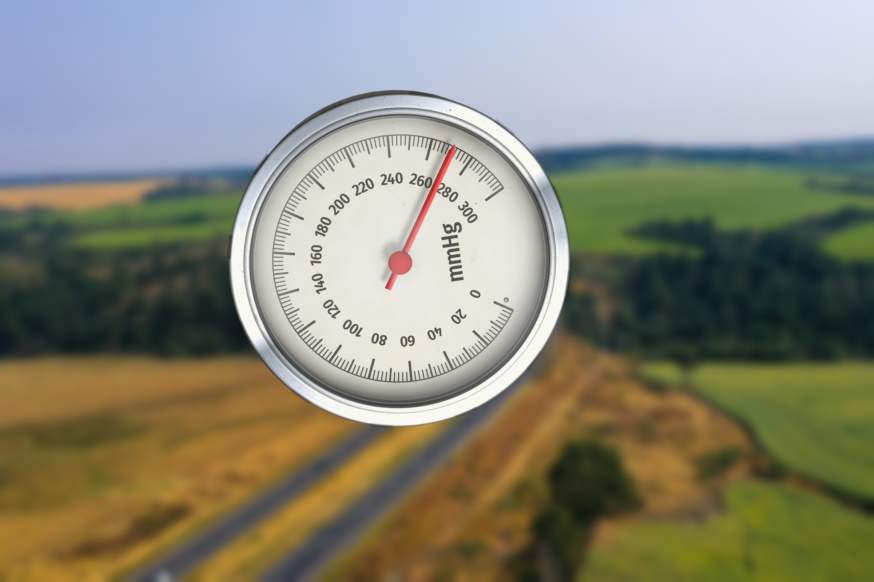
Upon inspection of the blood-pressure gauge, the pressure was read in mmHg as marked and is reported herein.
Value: 270 mmHg
